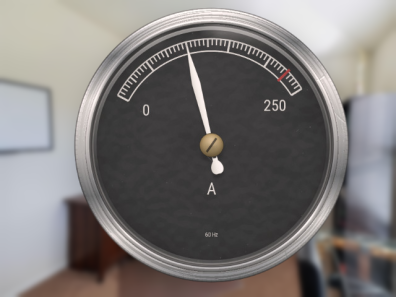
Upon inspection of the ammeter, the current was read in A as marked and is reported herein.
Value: 100 A
